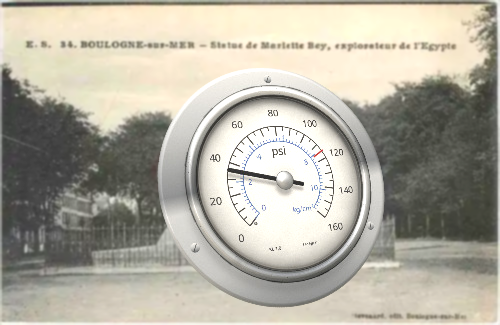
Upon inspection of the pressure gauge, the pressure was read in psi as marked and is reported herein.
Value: 35 psi
